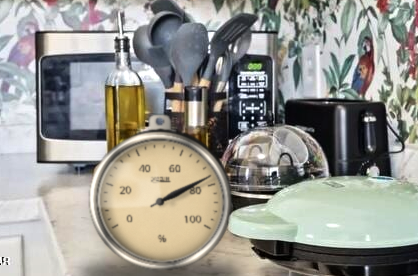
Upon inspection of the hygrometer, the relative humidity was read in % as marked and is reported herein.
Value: 76 %
